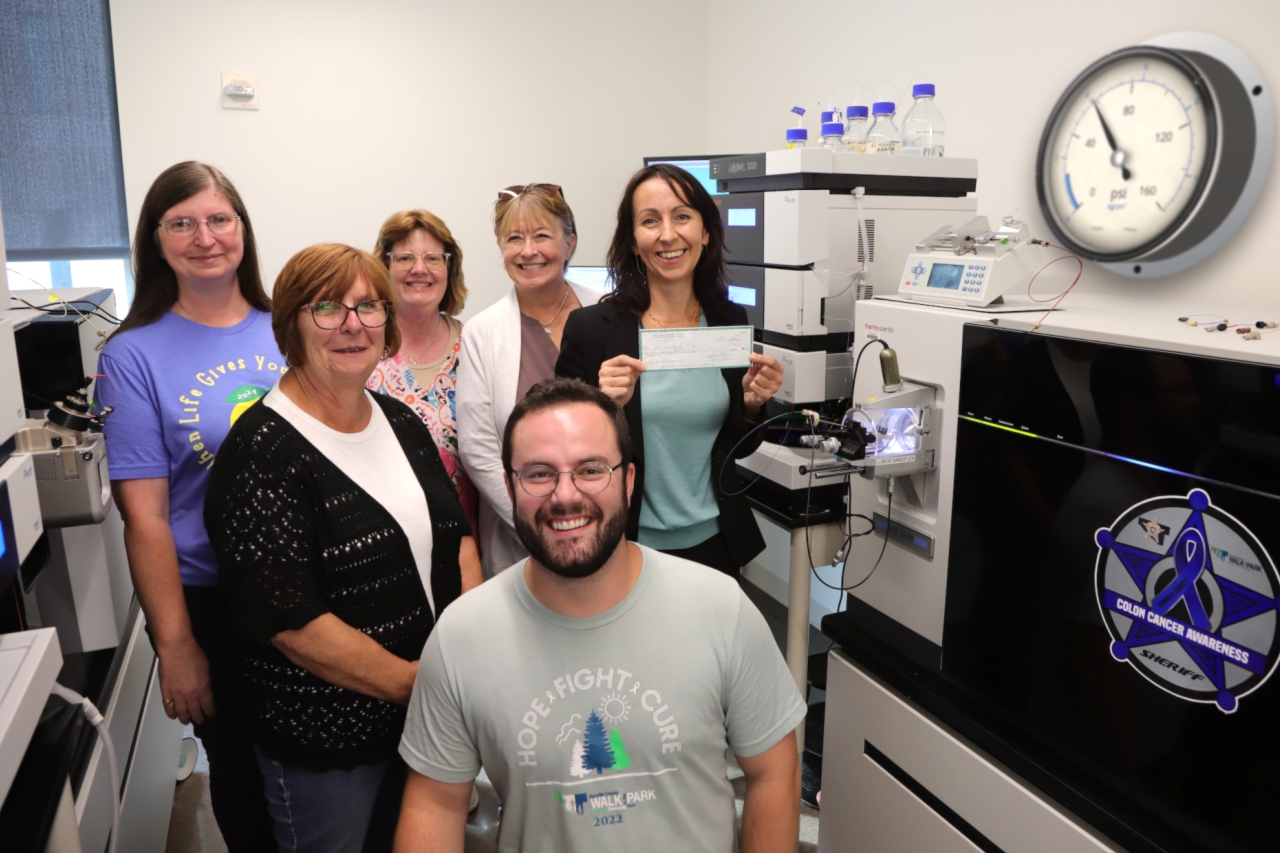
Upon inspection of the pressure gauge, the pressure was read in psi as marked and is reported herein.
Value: 60 psi
